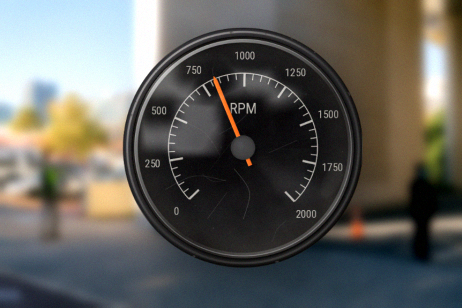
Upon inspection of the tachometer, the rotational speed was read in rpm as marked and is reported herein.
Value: 825 rpm
